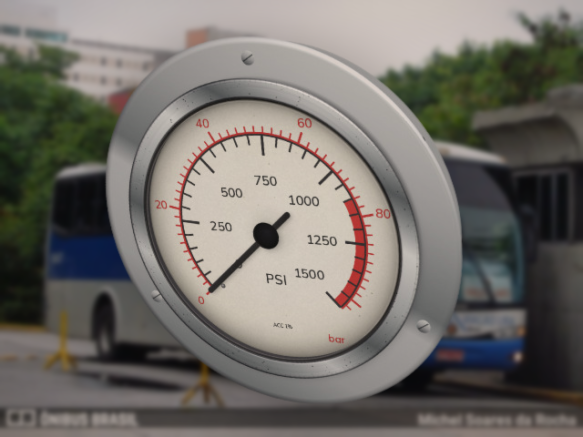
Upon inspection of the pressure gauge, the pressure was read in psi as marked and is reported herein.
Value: 0 psi
